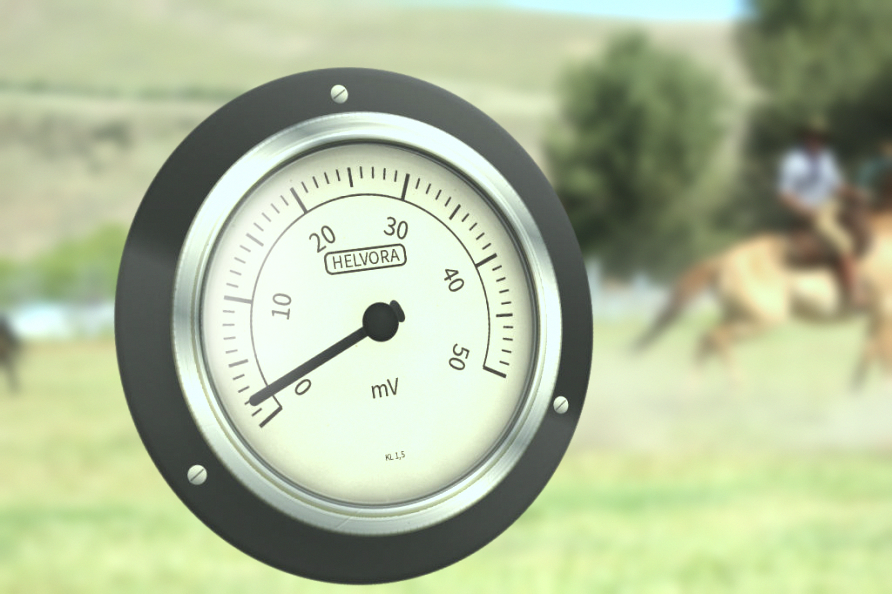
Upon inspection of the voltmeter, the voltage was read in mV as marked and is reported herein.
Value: 2 mV
